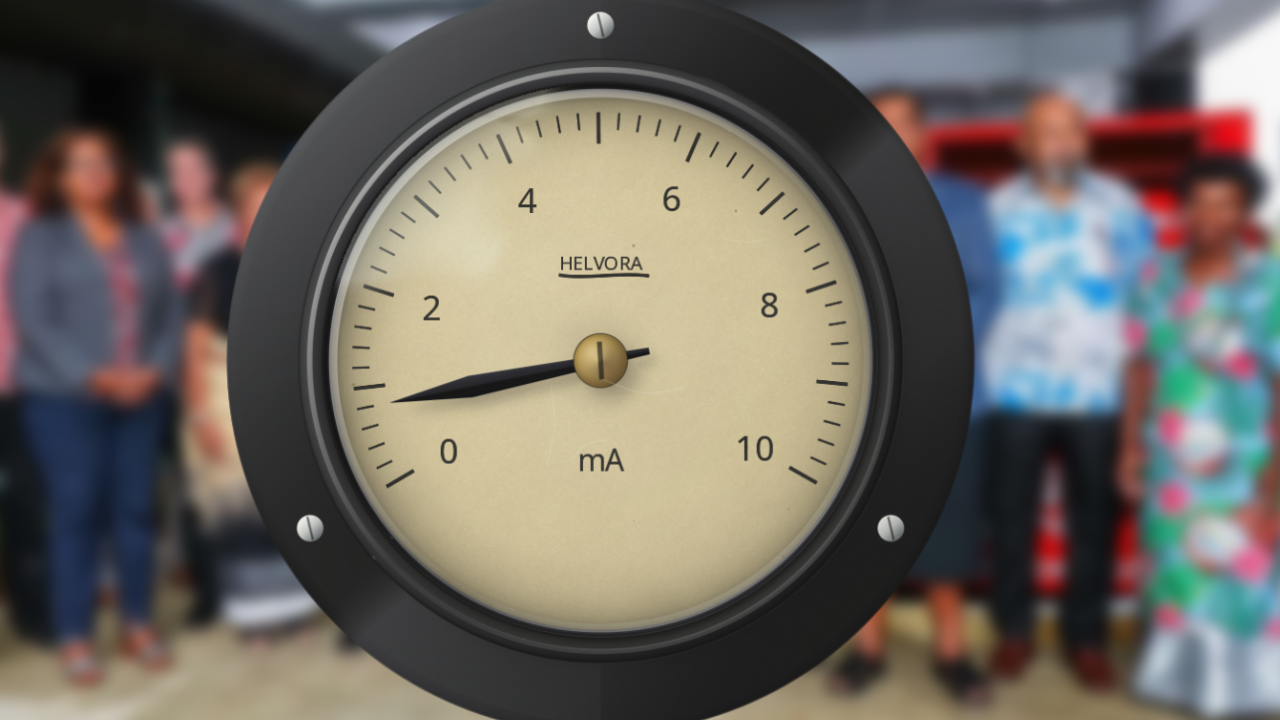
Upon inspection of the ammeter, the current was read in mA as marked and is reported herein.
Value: 0.8 mA
